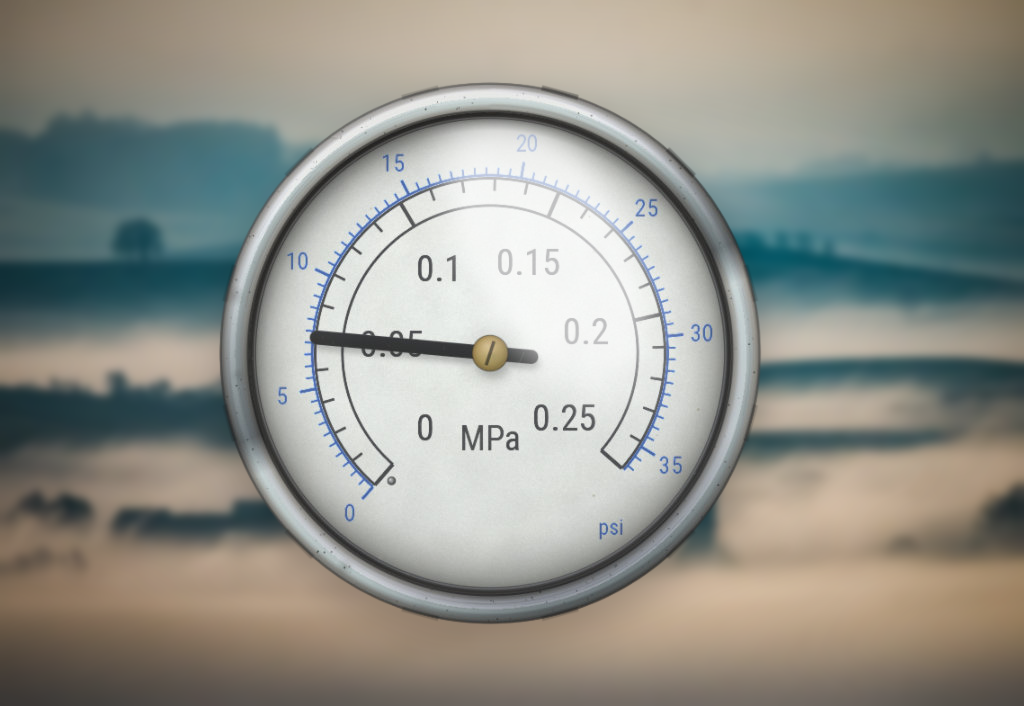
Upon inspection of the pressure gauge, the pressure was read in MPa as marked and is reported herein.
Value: 0.05 MPa
